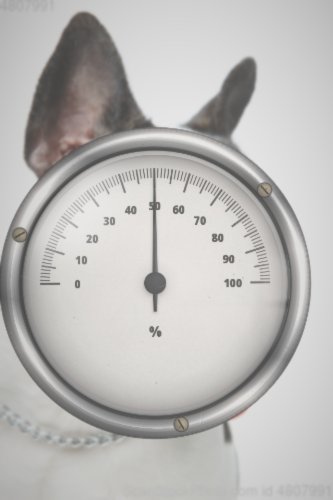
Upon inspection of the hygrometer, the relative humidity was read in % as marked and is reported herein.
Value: 50 %
